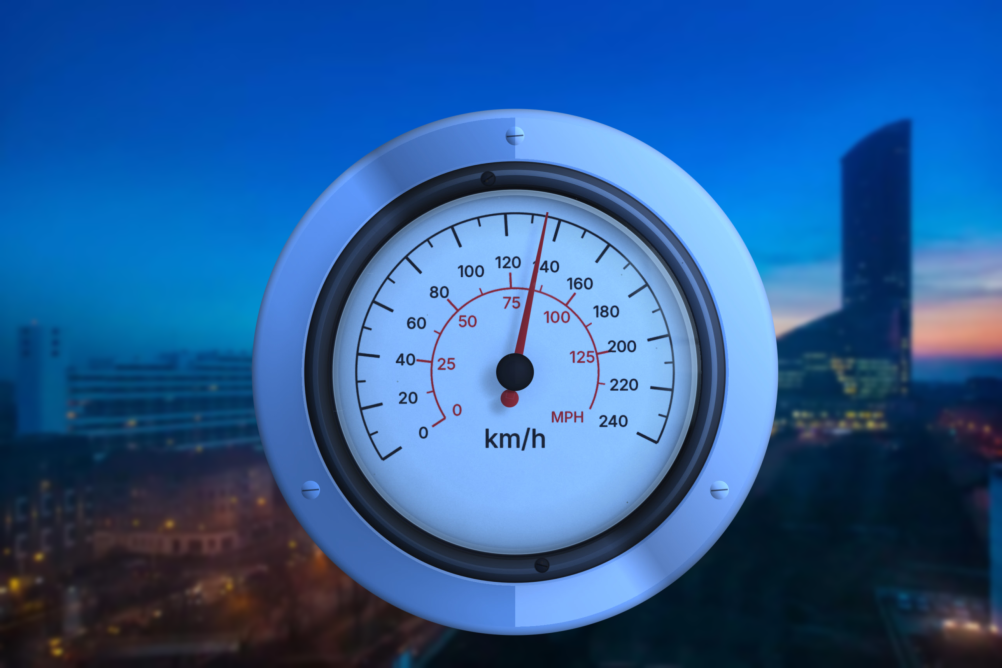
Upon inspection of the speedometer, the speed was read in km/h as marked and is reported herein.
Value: 135 km/h
